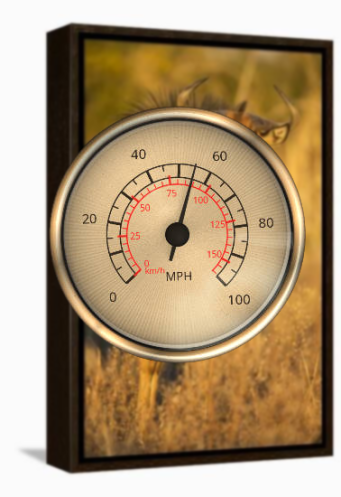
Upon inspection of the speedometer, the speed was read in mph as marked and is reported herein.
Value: 55 mph
